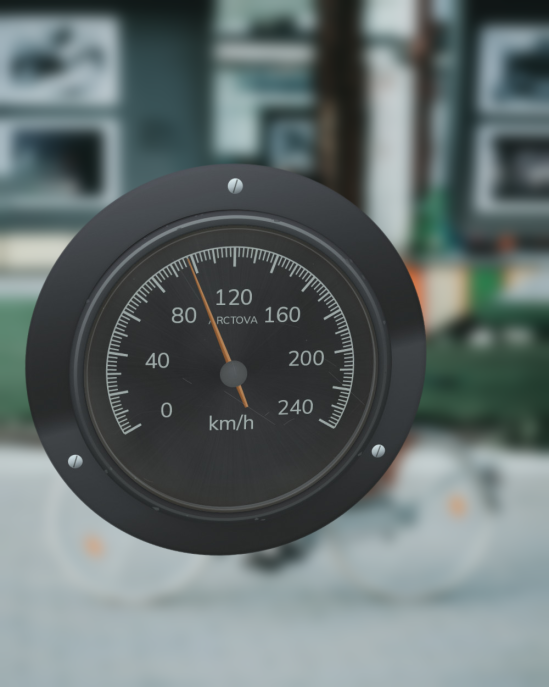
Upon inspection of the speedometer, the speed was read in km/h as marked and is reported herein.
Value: 98 km/h
